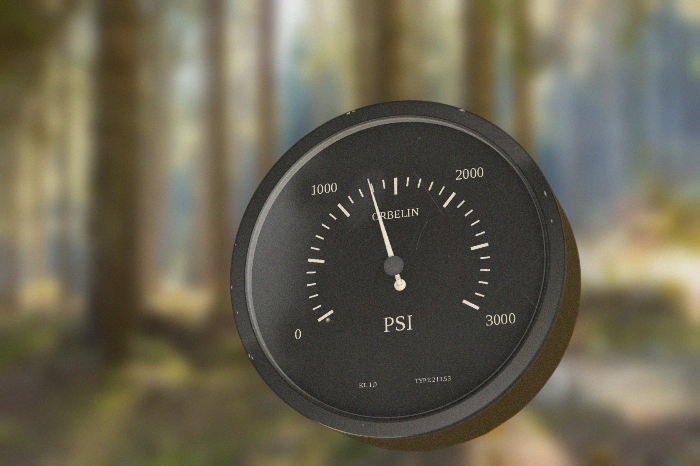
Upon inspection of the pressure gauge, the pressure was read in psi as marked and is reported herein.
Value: 1300 psi
